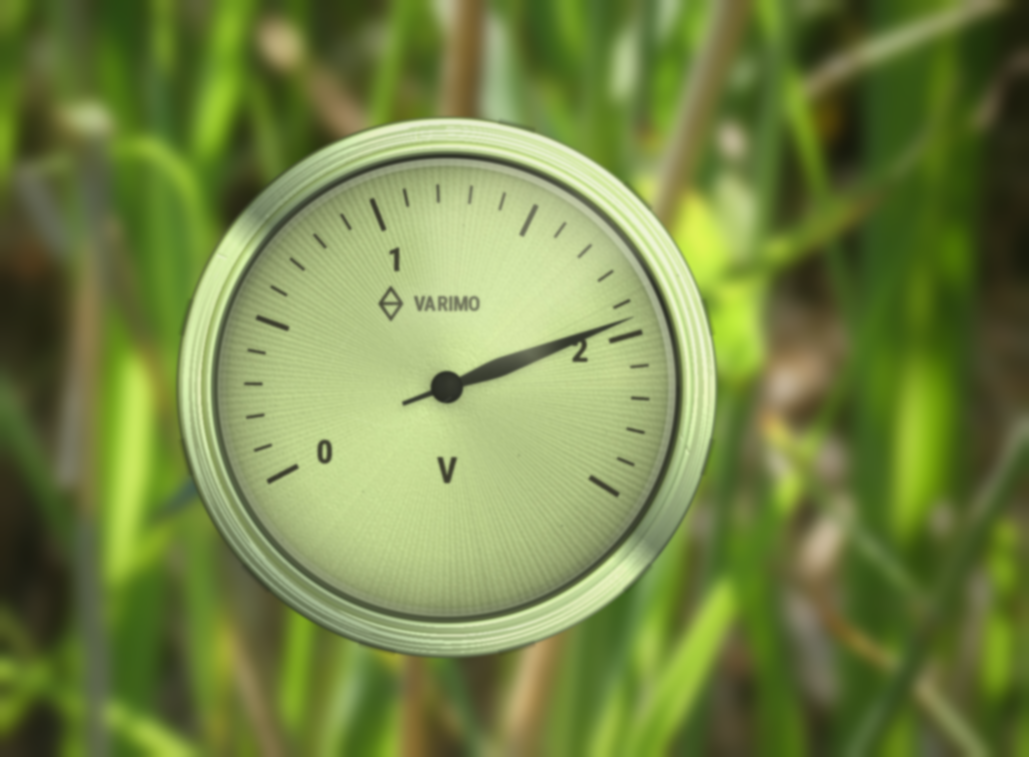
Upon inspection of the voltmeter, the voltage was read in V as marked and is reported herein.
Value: 1.95 V
